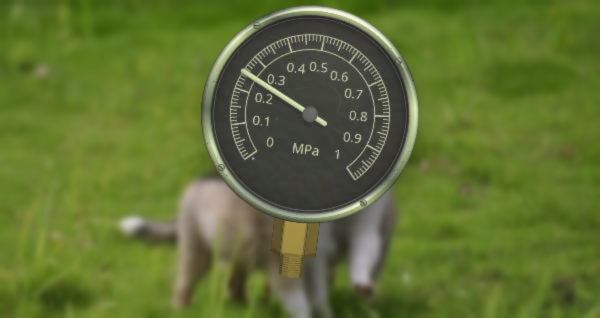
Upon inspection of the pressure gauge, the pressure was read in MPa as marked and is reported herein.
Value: 0.25 MPa
